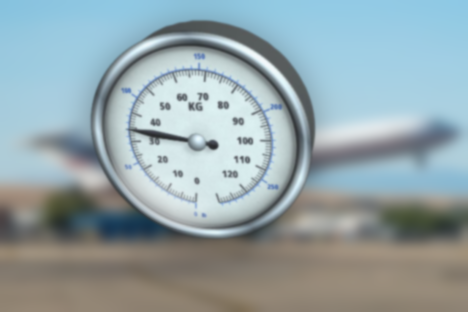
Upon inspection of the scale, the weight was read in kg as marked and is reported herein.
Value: 35 kg
